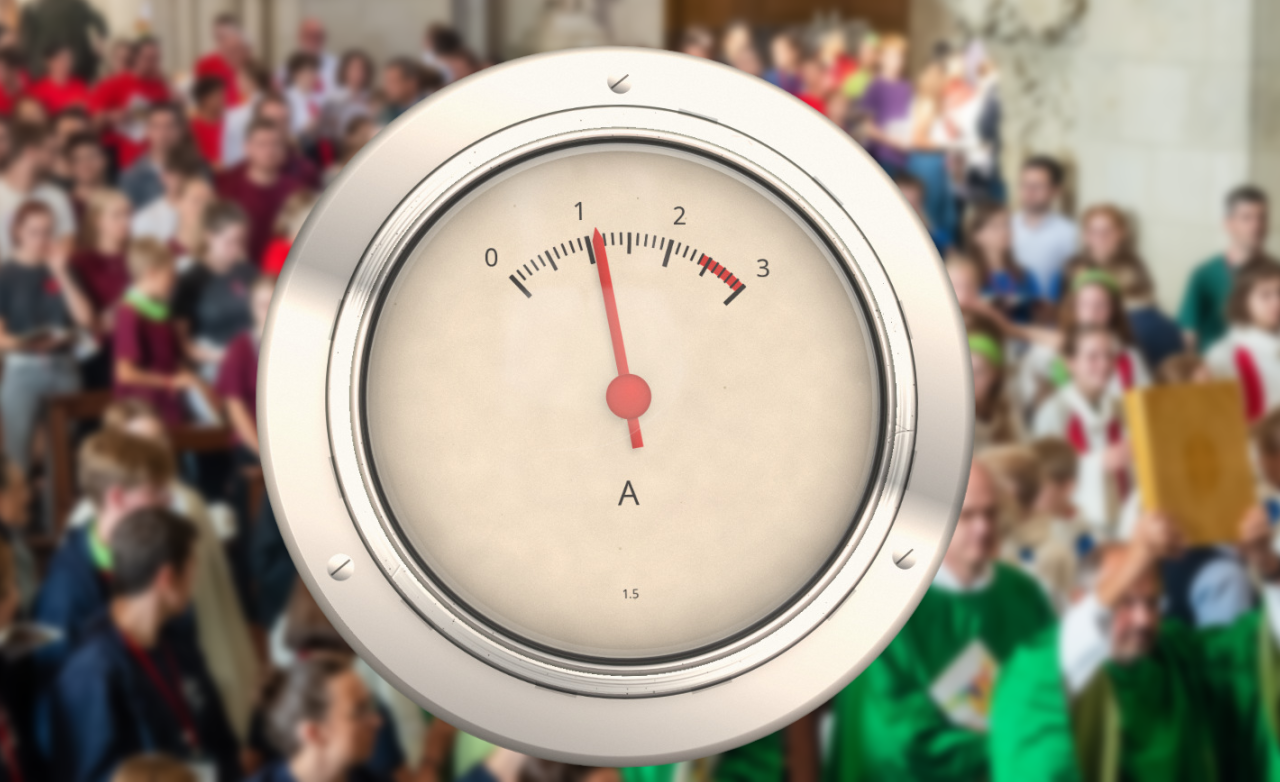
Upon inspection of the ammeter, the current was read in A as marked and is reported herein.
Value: 1.1 A
